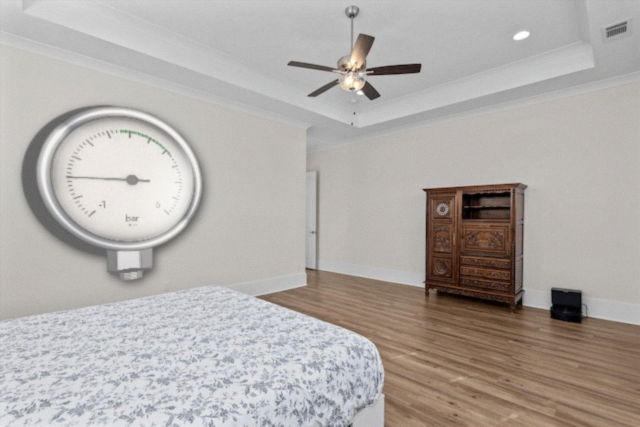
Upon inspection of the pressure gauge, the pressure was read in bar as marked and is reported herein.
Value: 0 bar
